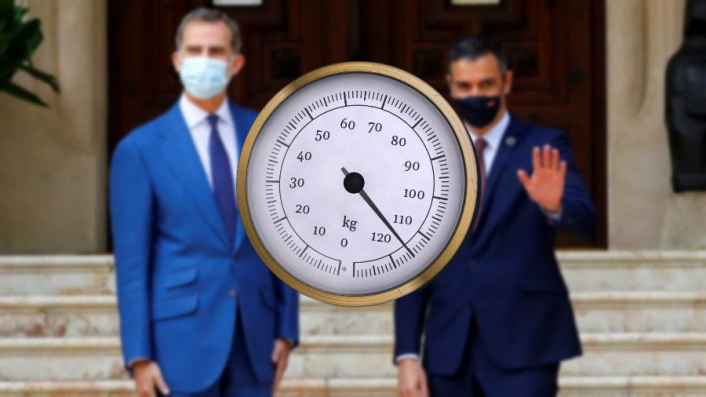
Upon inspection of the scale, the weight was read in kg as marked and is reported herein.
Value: 115 kg
